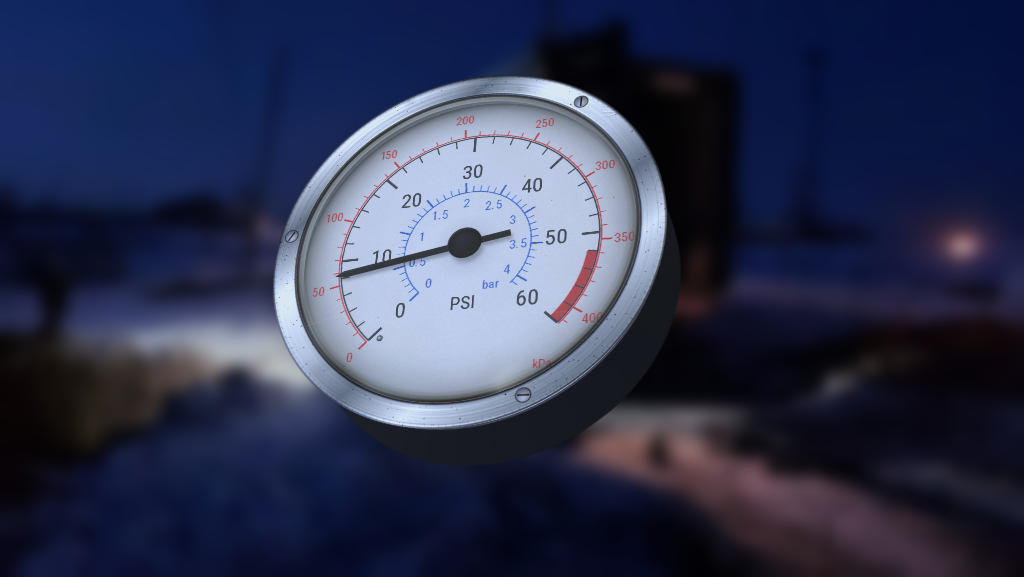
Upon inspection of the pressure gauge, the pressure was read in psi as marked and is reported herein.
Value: 8 psi
